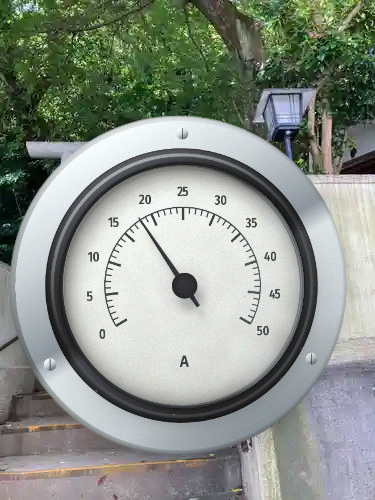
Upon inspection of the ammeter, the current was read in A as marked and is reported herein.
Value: 18 A
